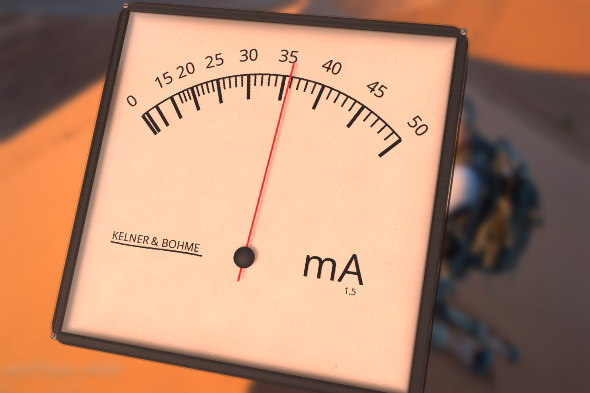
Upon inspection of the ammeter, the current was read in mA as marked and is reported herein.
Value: 36 mA
